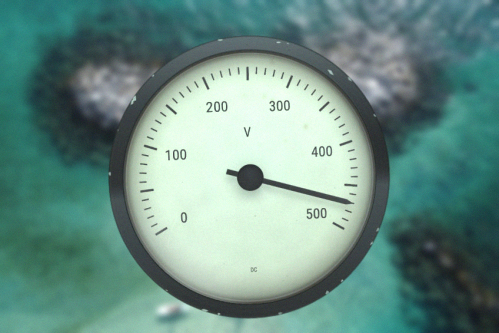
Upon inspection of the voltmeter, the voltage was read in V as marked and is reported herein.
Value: 470 V
